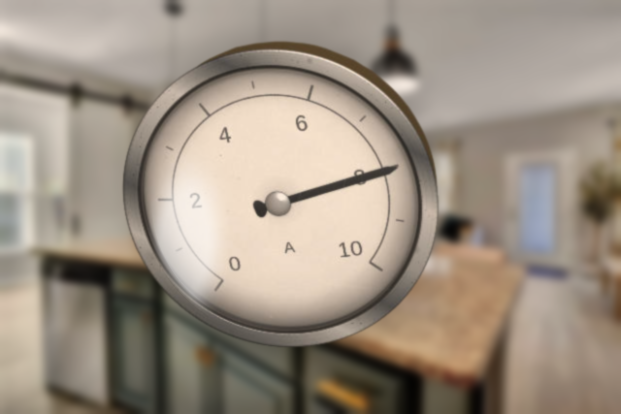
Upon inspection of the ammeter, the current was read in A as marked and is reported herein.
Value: 8 A
